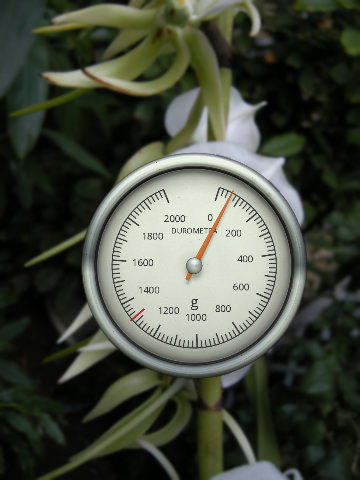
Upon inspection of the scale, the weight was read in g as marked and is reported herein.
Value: 60 g
